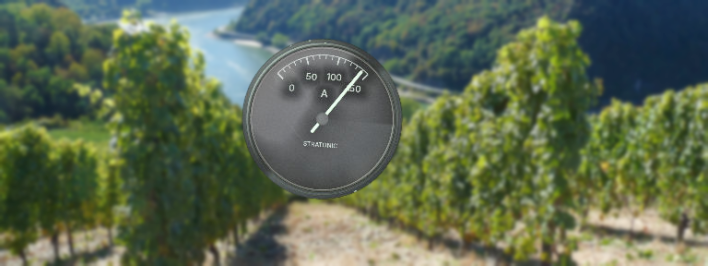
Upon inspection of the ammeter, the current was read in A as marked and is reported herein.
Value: 140 A
